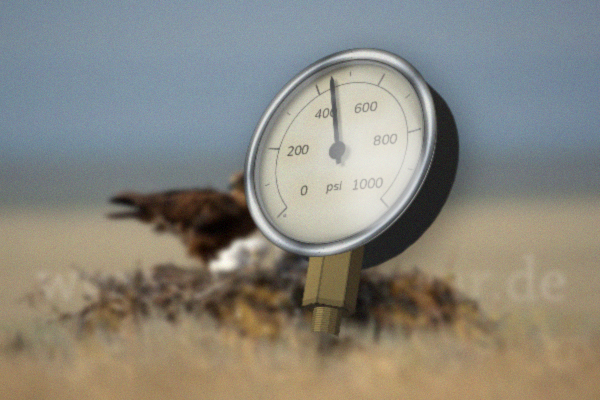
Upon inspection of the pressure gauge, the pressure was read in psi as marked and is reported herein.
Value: 450 psi
